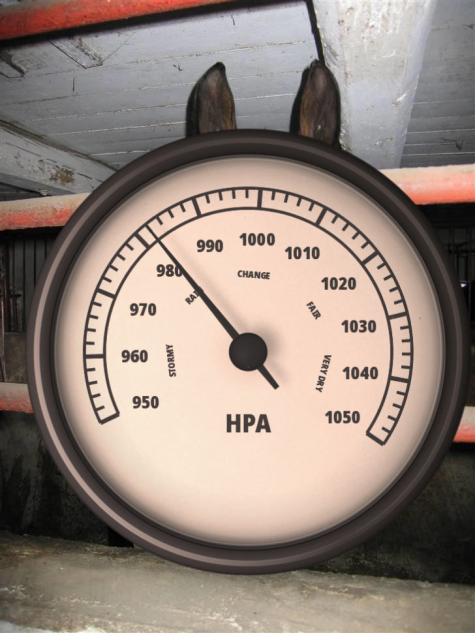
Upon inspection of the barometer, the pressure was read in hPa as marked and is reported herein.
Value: 982 hPa
